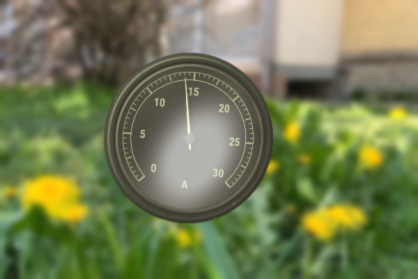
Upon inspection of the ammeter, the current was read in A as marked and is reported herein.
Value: 14 A
